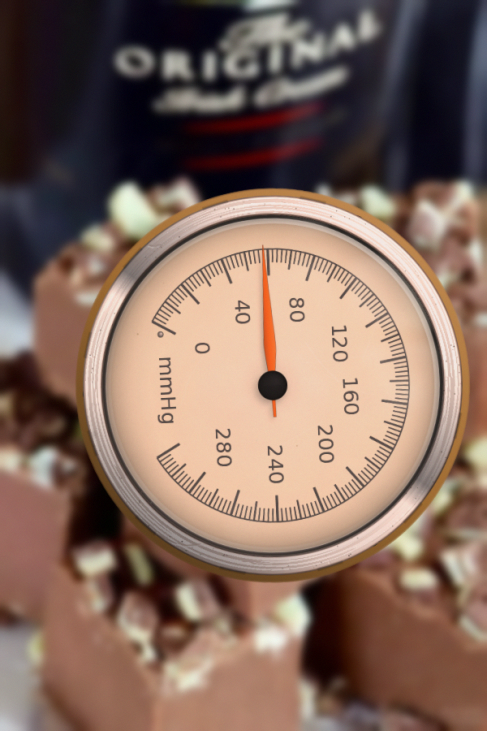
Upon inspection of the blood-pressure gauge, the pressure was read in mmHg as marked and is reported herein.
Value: 58 mmHg
